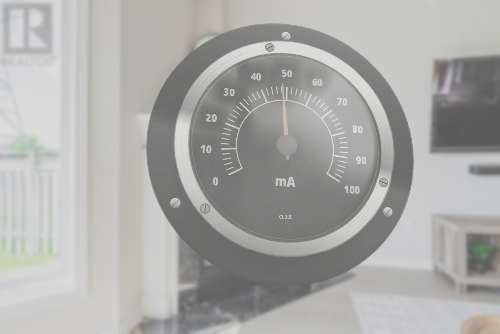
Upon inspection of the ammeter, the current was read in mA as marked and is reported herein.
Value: 48 mA
